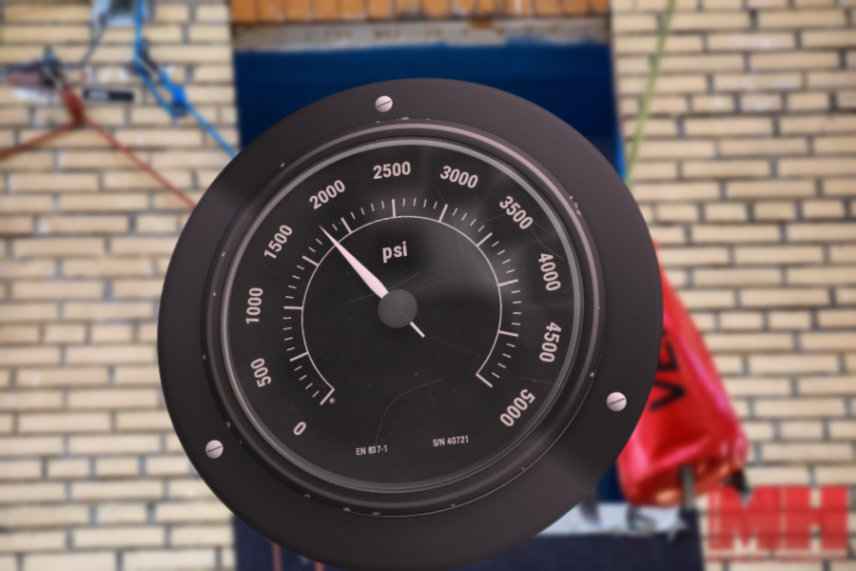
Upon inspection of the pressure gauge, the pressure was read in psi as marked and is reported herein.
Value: 1800 psi
